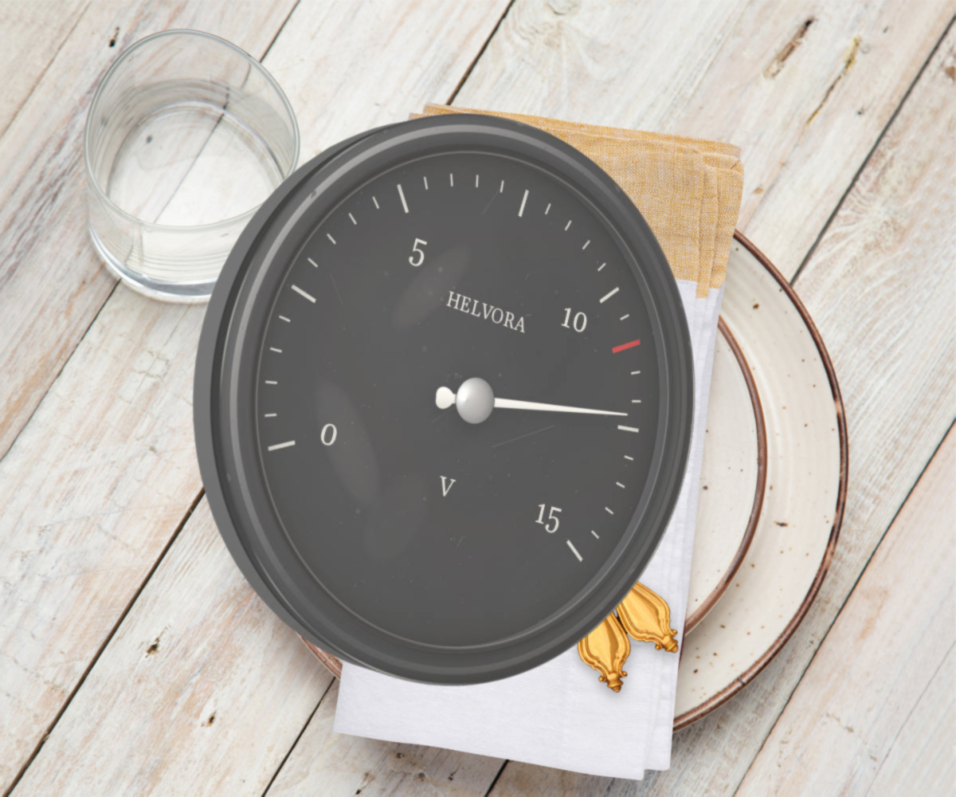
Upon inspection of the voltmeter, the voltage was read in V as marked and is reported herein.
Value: 12.25 V
